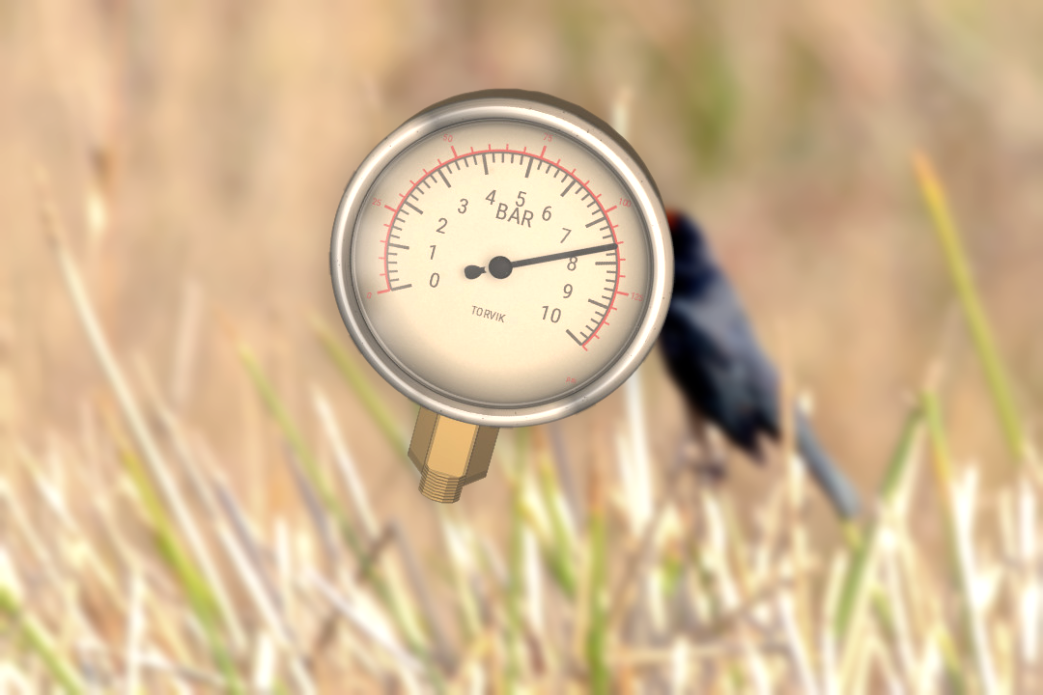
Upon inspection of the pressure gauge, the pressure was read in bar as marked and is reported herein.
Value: 7.6 bar
